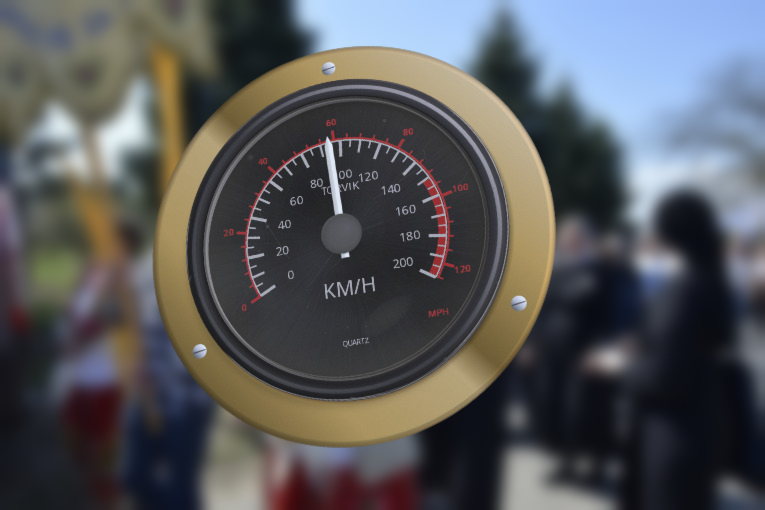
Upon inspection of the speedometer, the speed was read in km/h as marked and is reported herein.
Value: 95 km/h
